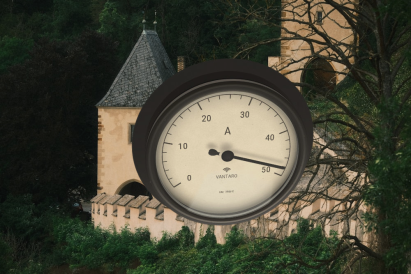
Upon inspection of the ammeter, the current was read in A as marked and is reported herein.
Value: 48 A
